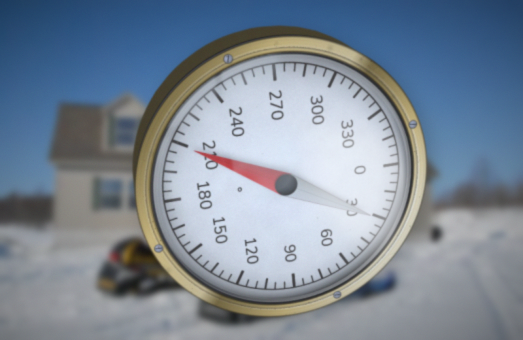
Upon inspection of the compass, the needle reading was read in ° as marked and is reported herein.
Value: 210 °
